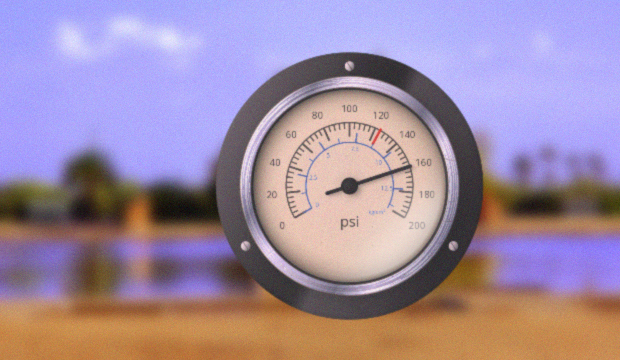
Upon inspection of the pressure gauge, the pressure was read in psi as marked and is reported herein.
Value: 160 psi
